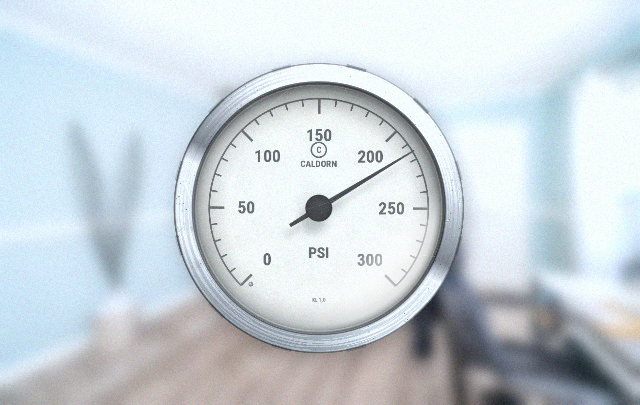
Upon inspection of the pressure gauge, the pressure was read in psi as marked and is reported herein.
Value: 215 psi
